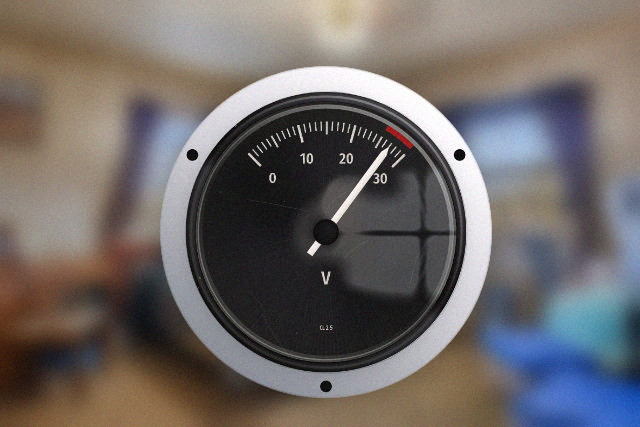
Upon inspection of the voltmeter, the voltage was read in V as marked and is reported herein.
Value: 27 V
